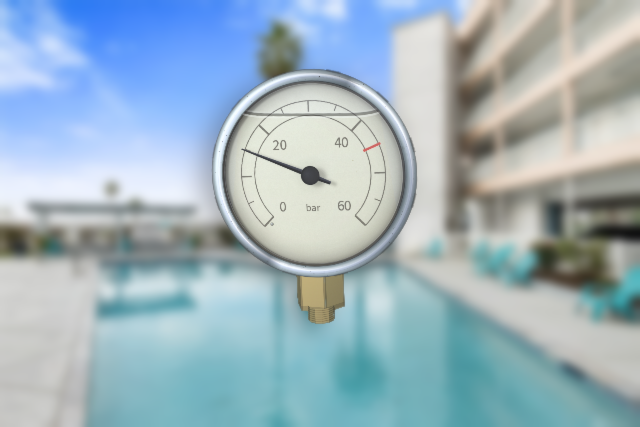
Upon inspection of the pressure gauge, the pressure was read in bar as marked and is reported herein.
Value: 15 bar
